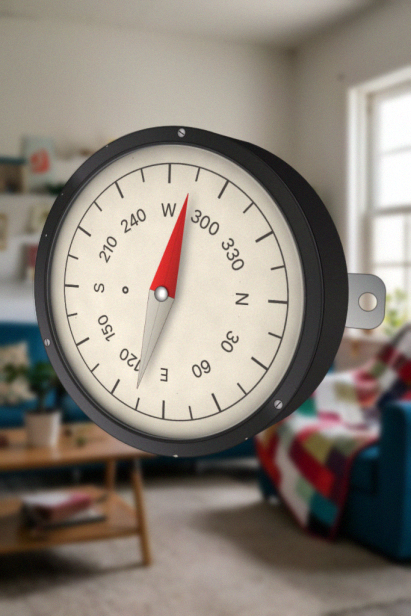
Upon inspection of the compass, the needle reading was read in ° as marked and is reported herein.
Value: 285 °
